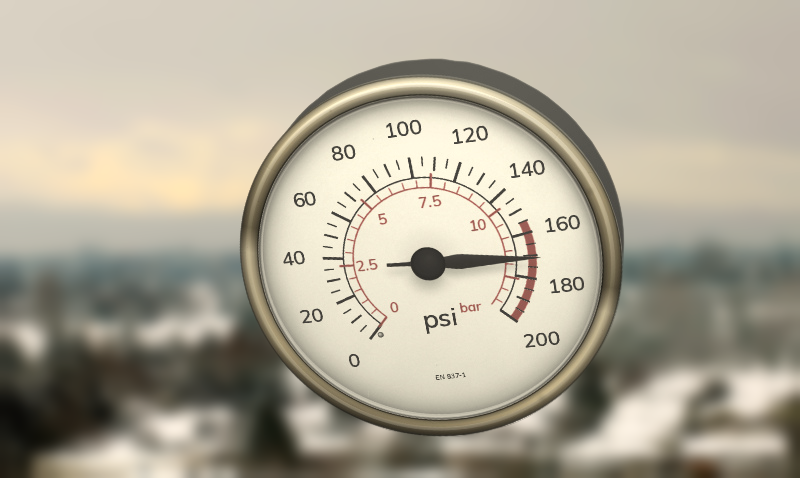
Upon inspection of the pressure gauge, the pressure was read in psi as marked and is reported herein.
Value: 170 psi
